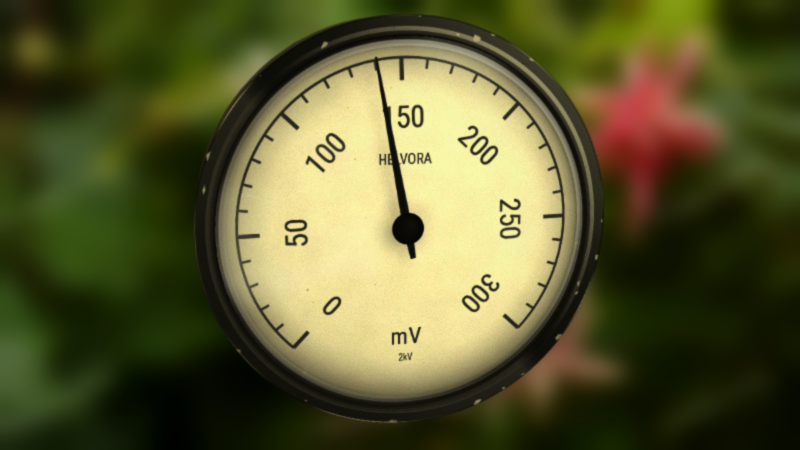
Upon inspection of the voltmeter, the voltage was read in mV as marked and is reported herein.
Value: 140 mV
